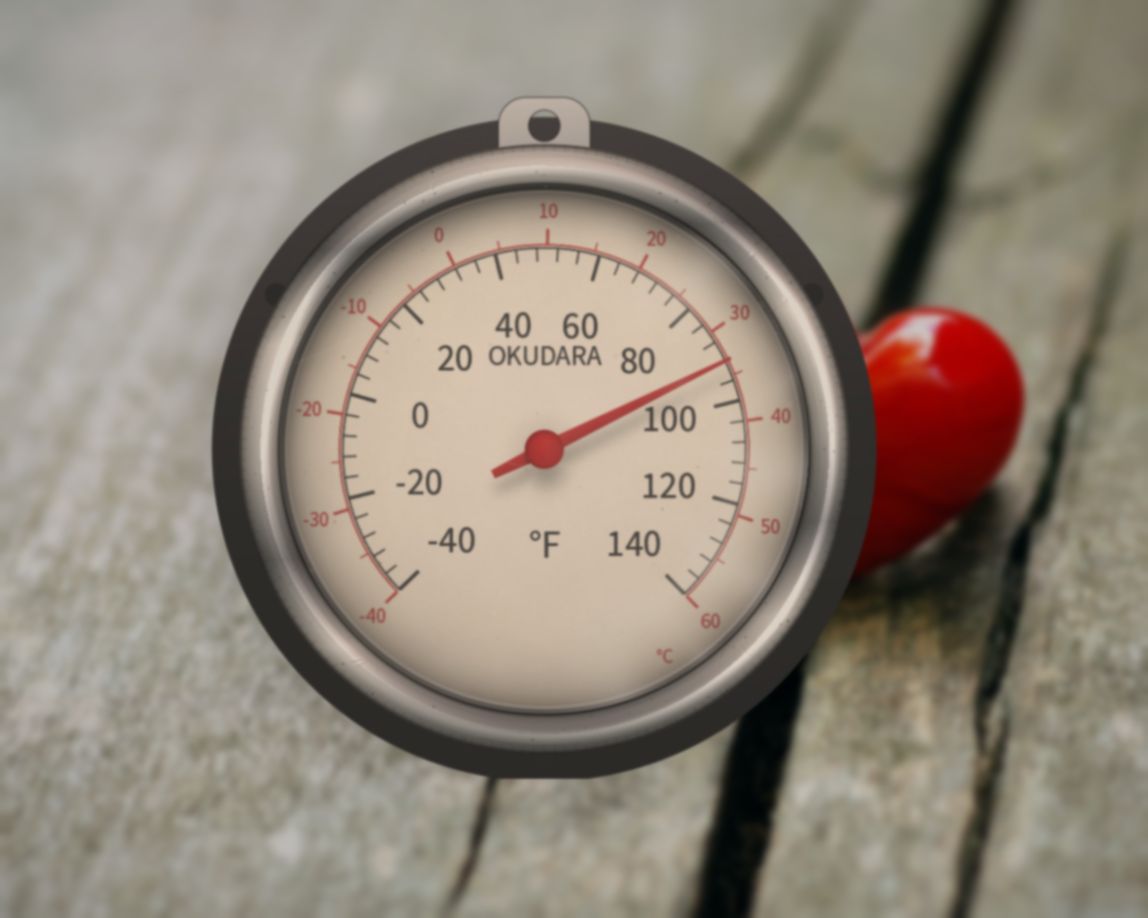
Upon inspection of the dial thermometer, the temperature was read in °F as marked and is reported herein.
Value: 92 °F
